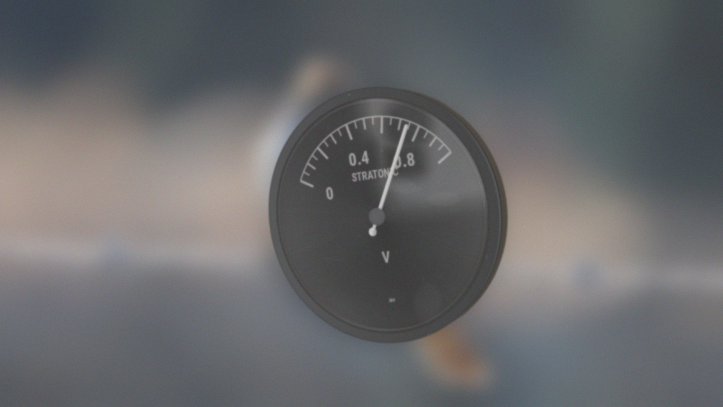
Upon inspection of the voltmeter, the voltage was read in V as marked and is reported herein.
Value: 0.75 V
